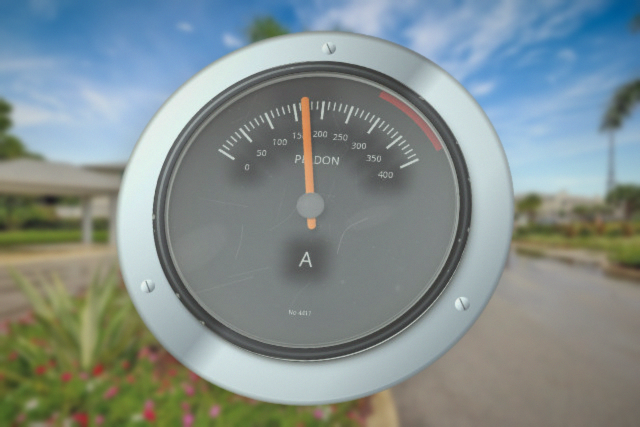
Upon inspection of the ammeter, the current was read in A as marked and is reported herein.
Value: 170 A
